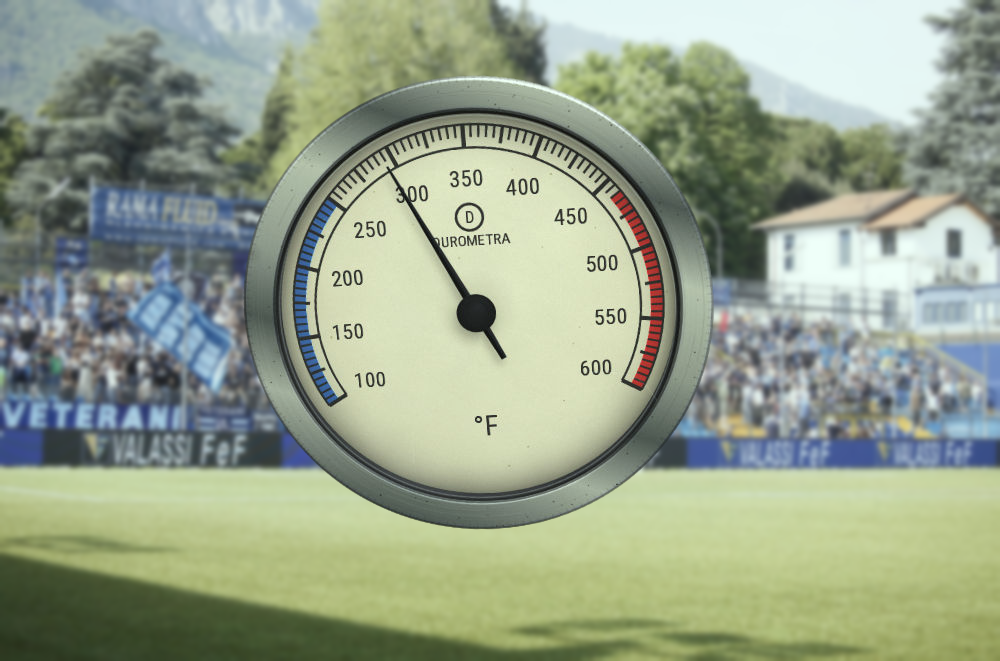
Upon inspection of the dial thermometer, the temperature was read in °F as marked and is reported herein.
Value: 295 °F
